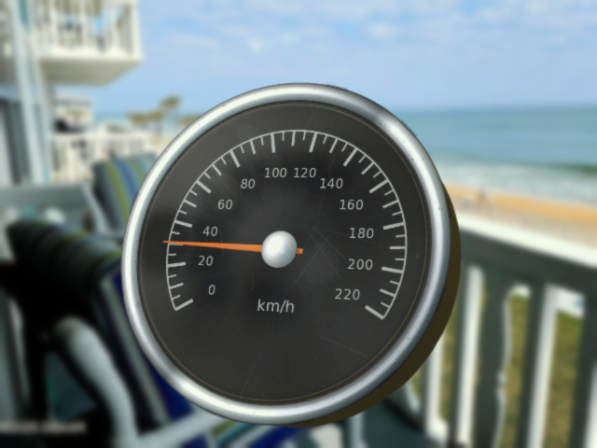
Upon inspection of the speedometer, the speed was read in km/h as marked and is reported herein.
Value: 30 km/h
